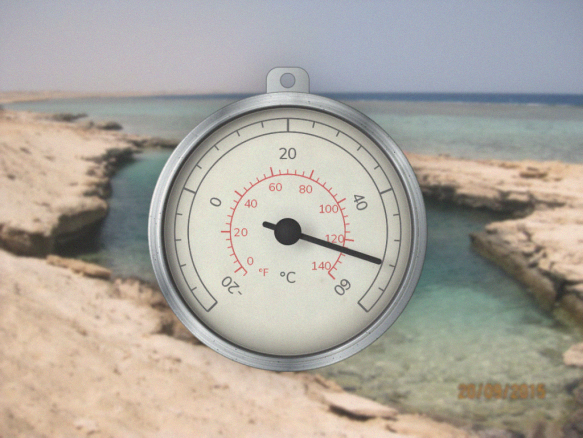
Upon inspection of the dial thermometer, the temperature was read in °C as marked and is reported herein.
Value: 52 °C
